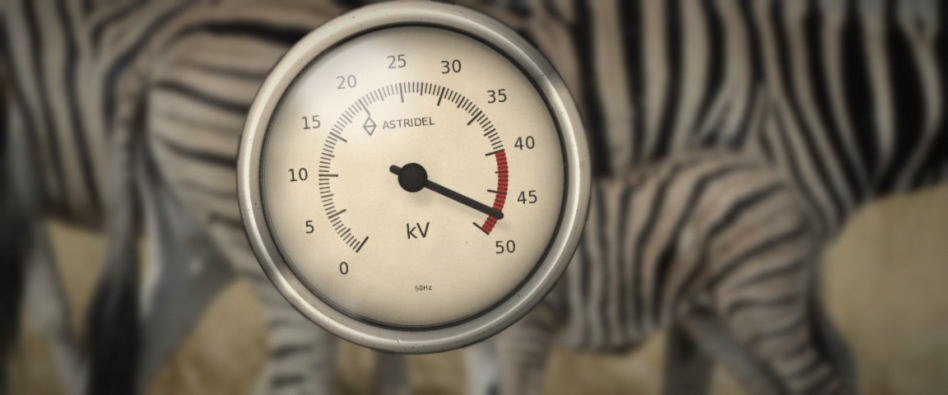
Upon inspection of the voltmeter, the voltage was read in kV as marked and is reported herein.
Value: 47.5 kV
